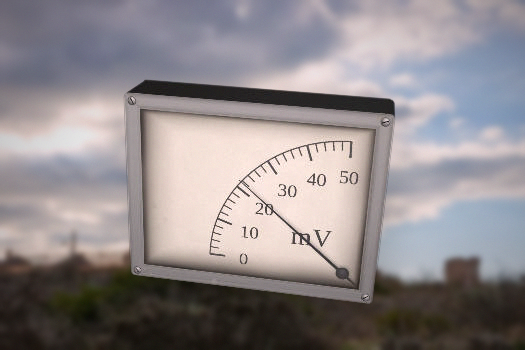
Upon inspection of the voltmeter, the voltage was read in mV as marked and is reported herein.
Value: 22 mV
